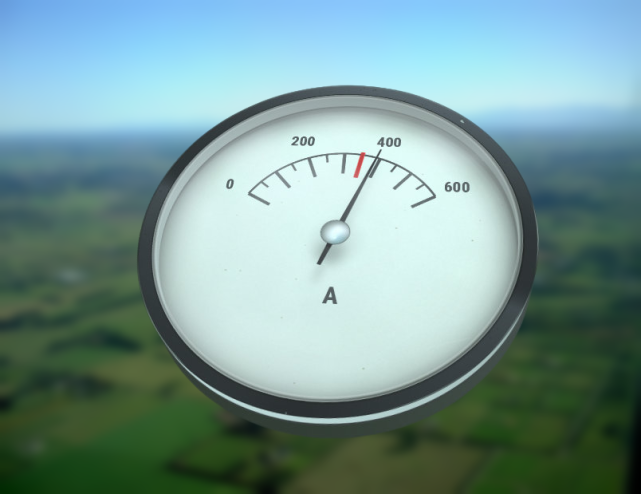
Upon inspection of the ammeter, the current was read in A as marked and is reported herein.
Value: 400 A
